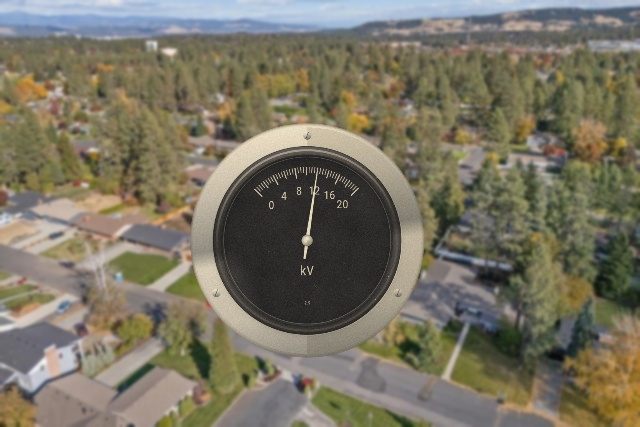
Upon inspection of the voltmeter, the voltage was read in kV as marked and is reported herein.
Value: 12 kV
